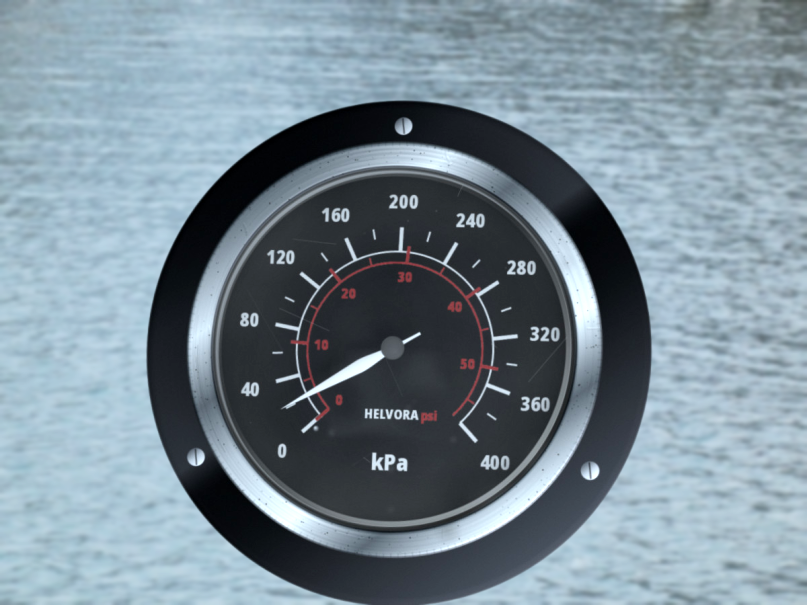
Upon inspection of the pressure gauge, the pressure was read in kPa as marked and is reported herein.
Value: 20 kPa
